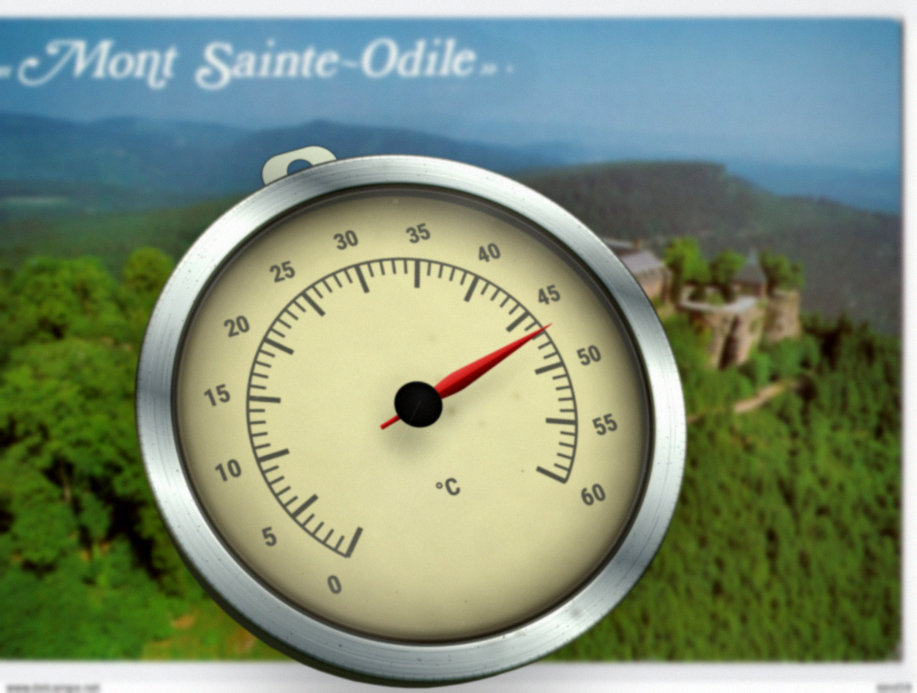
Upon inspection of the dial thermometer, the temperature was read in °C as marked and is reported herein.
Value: 47 °C
